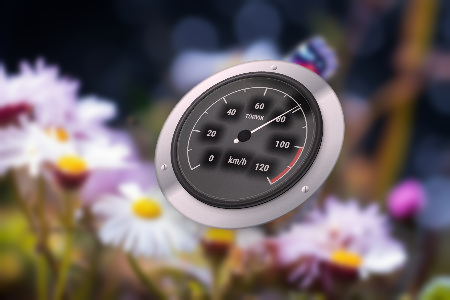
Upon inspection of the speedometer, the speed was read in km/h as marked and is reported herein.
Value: 80 km/h
